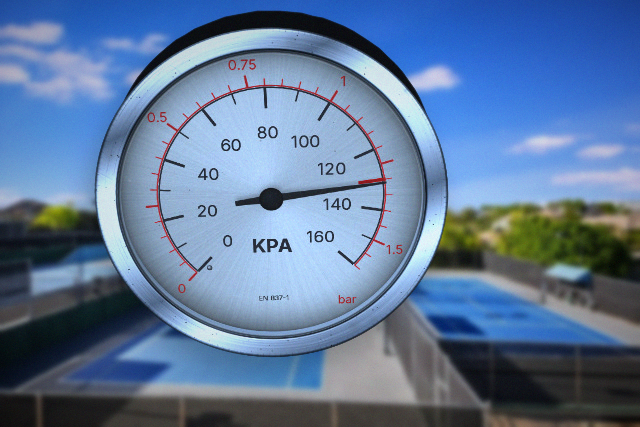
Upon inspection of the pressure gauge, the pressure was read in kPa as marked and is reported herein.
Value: 130 kPa
